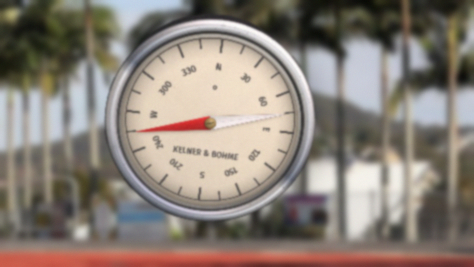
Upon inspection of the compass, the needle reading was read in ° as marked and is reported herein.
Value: 255 °
